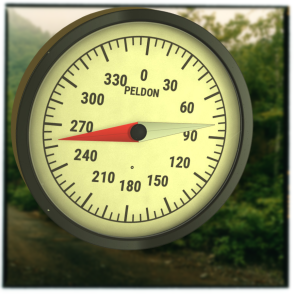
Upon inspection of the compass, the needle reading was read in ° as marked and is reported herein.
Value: 260 °
